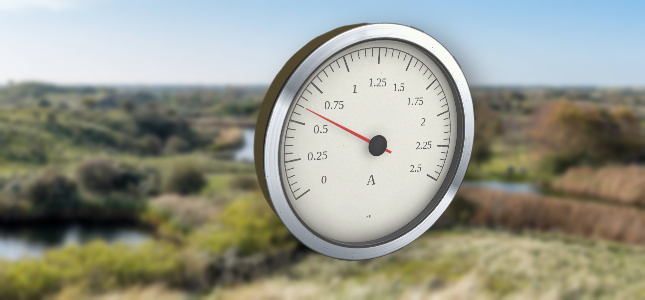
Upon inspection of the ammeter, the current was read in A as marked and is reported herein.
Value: 0.6 A
